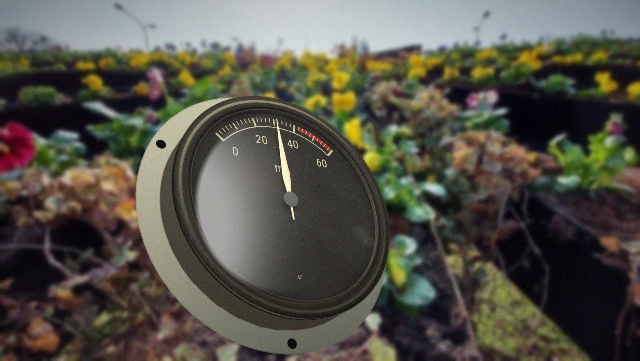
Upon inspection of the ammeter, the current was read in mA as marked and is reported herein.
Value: 30 mA
